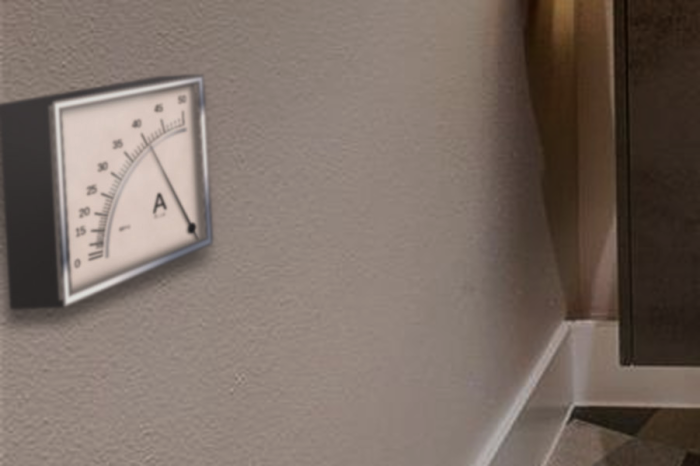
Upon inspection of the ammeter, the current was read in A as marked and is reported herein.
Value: 40 A
